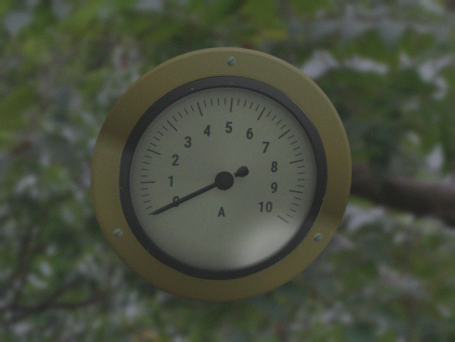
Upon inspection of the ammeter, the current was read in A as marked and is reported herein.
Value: 0 A
